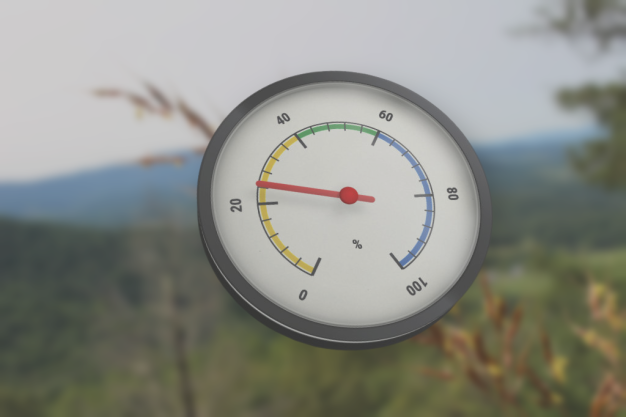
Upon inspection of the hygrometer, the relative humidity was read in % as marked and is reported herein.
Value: 24 %
